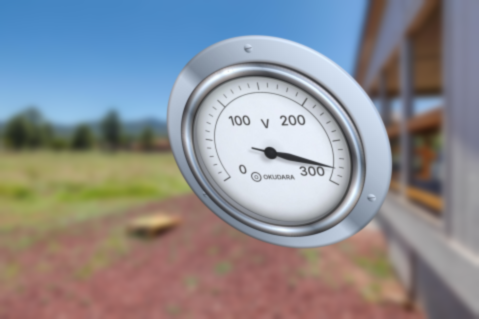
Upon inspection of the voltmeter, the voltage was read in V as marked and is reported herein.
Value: 280 V
